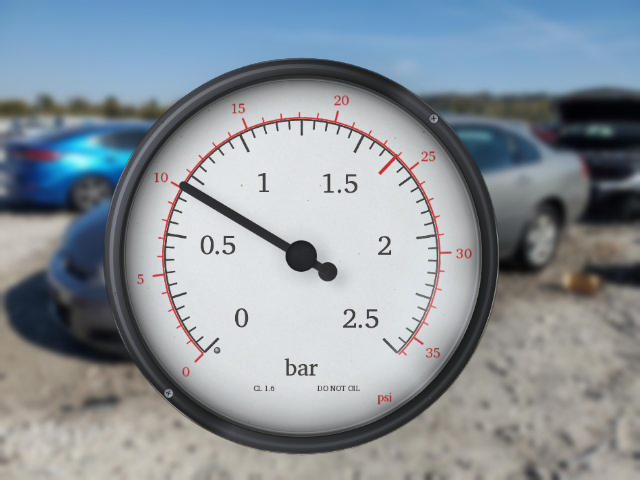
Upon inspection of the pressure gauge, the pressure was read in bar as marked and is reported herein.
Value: 0.7 bar
